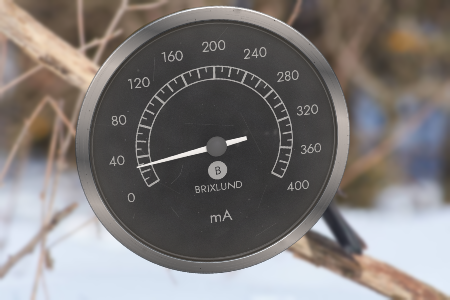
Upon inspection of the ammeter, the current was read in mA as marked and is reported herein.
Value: 30 mA
